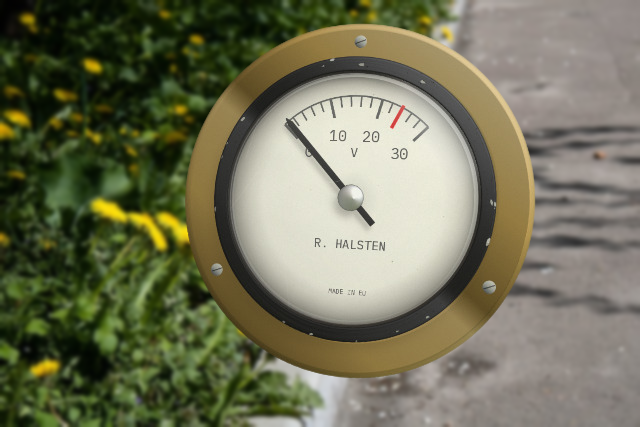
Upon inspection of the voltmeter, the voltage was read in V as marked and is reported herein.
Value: 1 V
